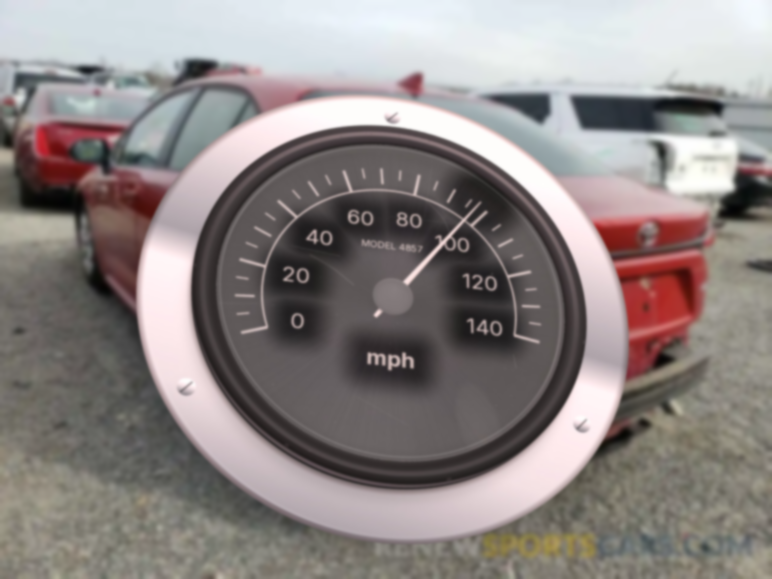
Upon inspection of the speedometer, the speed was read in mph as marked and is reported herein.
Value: 97.5 mph
